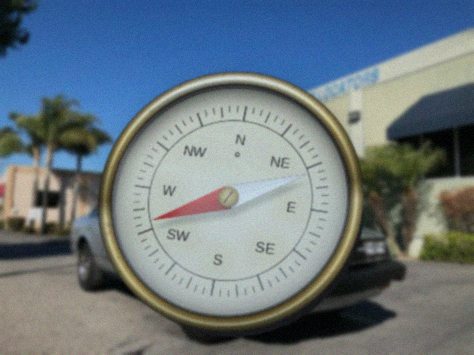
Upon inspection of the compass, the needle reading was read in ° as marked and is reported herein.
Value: 245 °
